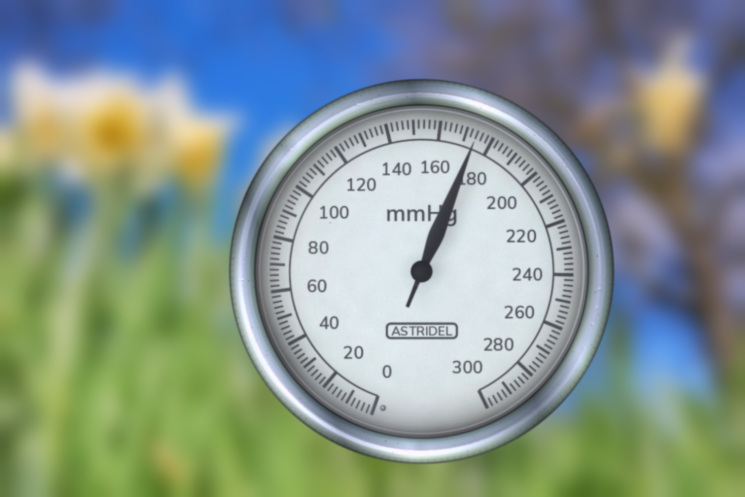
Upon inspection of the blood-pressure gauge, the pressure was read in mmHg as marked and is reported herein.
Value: 174 mmHg
